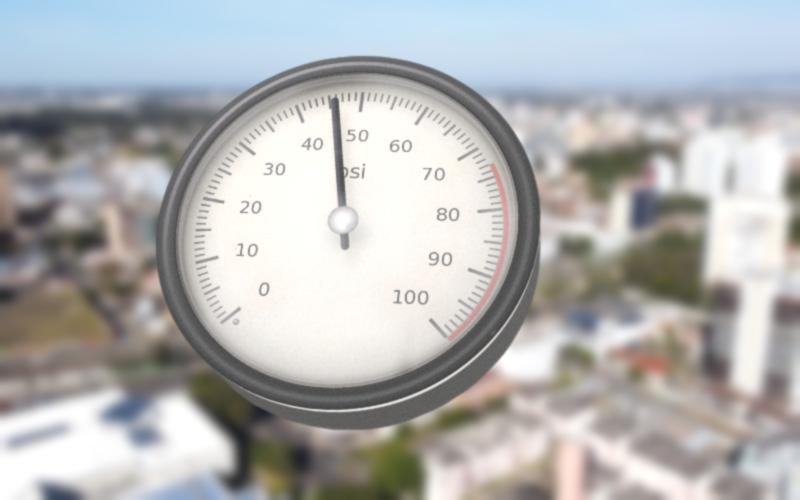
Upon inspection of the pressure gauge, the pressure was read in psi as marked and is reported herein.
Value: 46 psi
